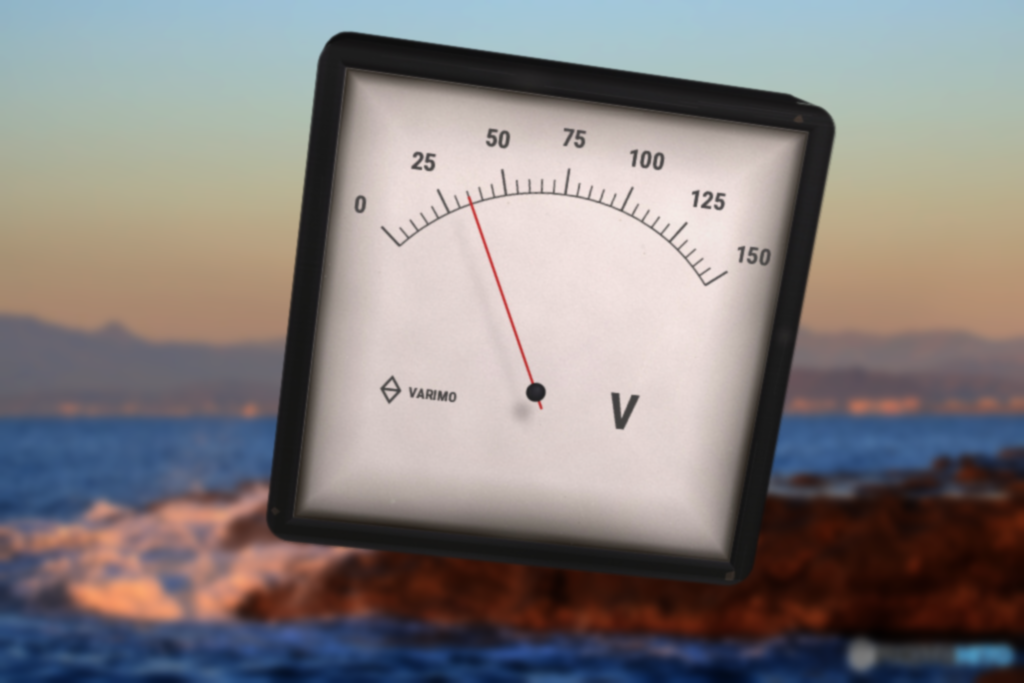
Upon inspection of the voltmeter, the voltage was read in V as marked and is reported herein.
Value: 35 V
